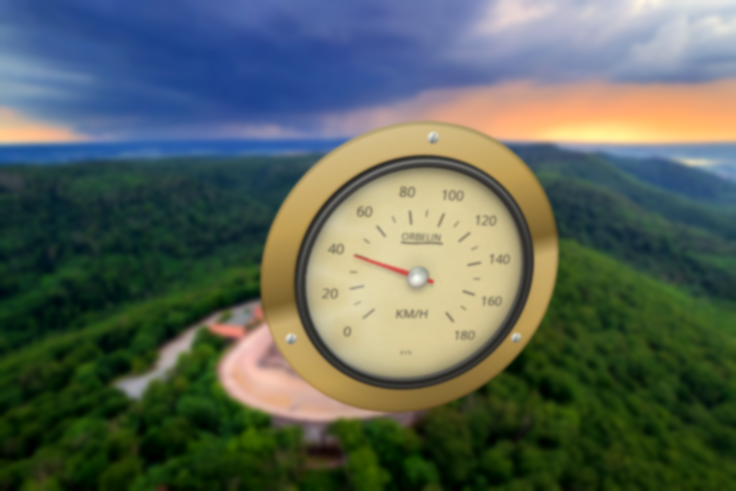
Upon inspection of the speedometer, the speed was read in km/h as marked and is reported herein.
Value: 40 km/h
